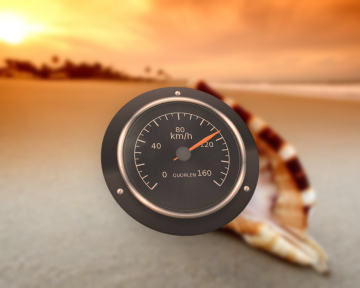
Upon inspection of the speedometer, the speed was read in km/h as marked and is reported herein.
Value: 115 km/h
